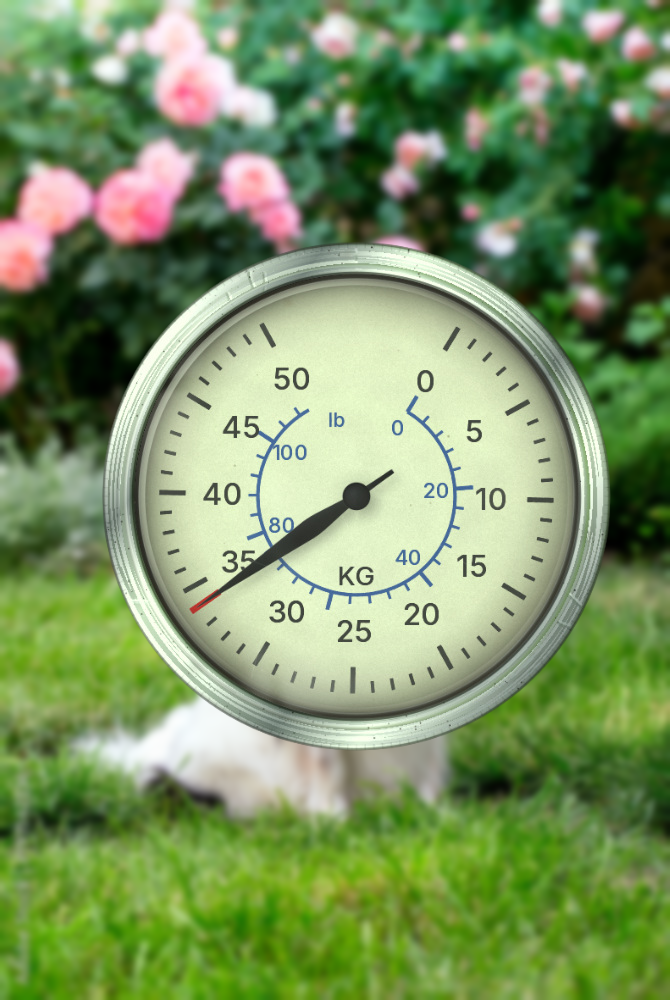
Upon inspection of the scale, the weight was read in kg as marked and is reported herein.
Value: 34 kg
